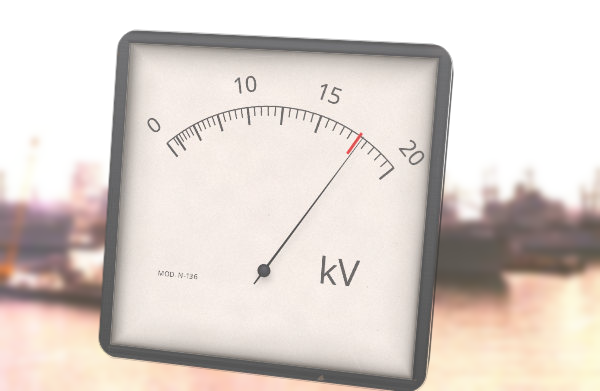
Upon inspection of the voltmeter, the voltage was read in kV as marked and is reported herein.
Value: 17.75 kV
